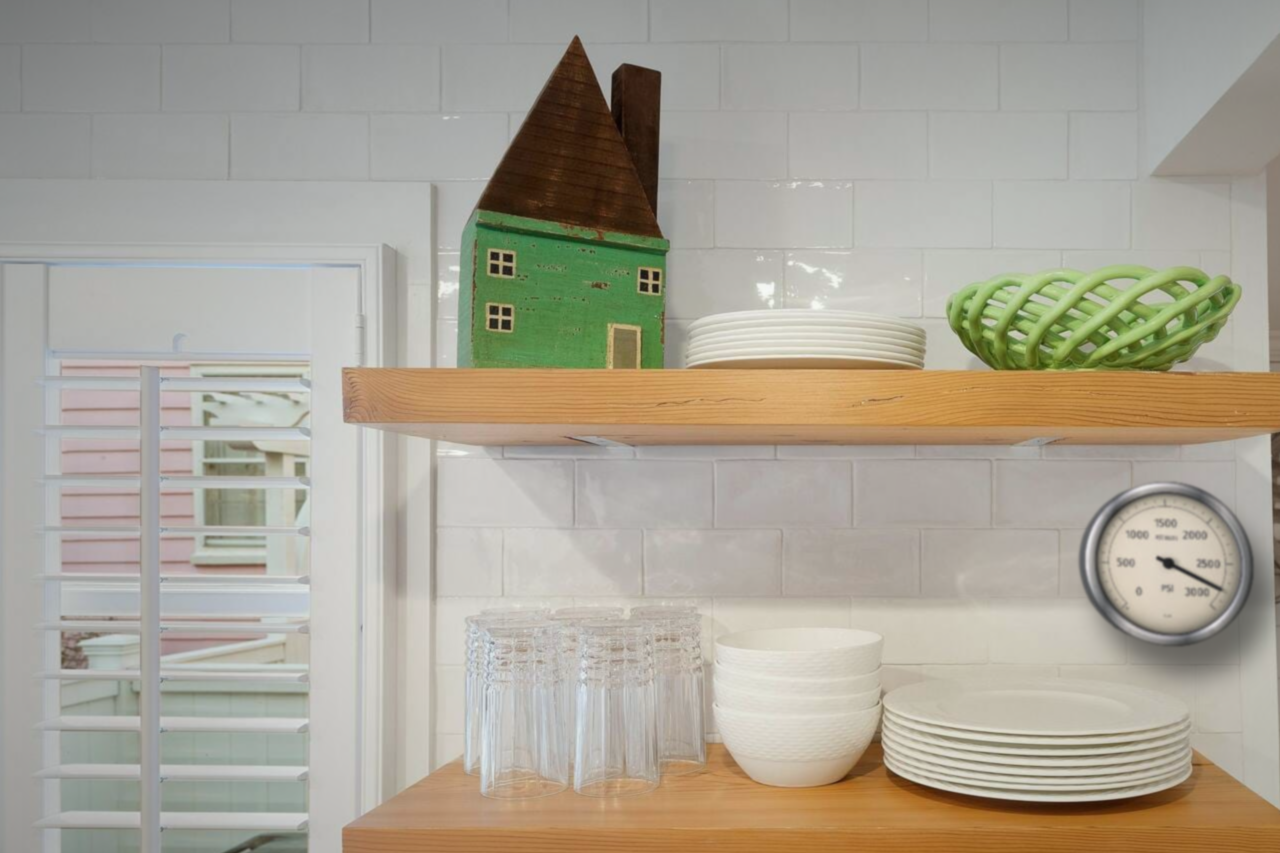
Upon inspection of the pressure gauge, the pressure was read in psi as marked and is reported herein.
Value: 2800 psi
